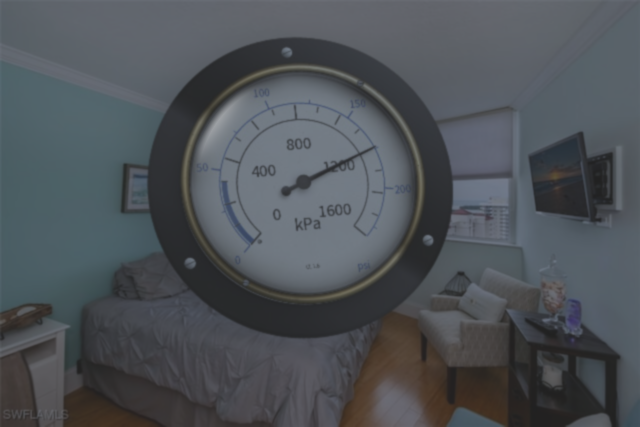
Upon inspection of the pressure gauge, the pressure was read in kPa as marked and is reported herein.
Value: 1200 kPa
